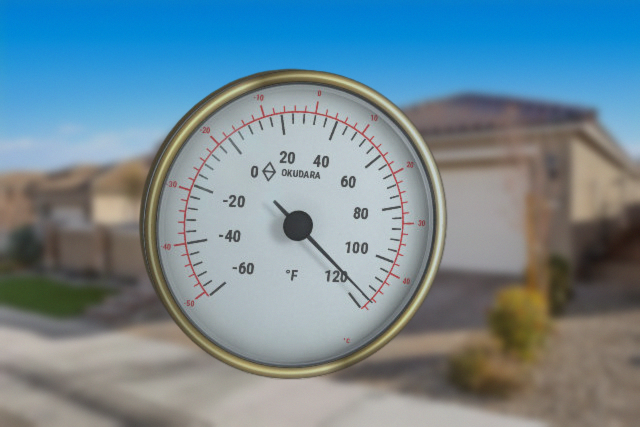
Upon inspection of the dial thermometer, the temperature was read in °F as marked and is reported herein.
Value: 116 °F
